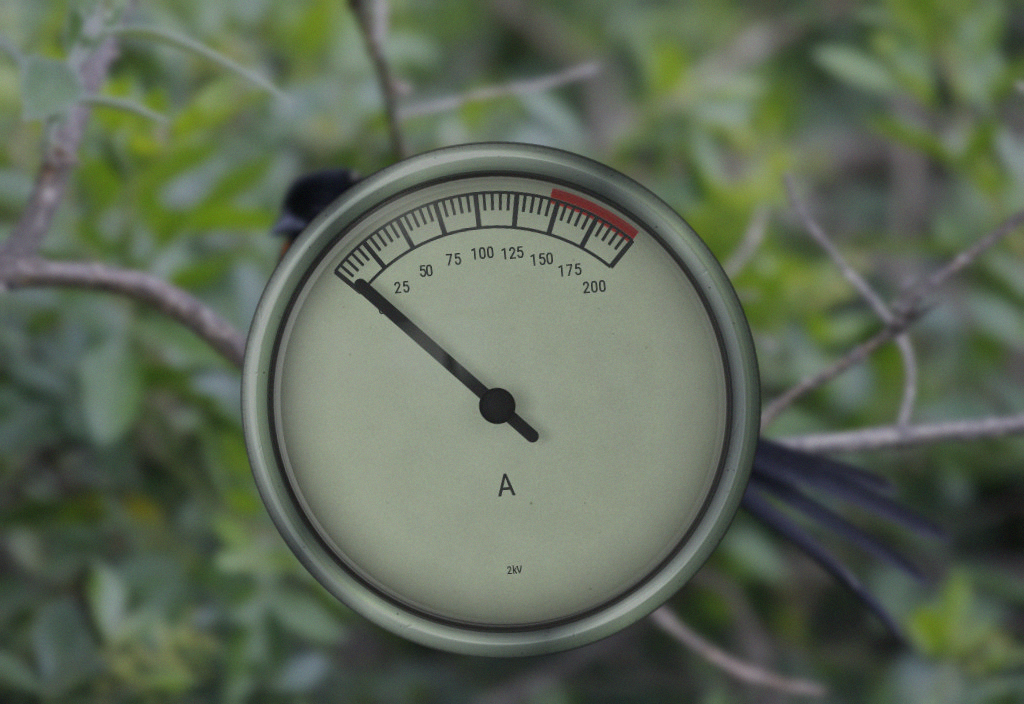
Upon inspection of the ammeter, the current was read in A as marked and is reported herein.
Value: 5 A
